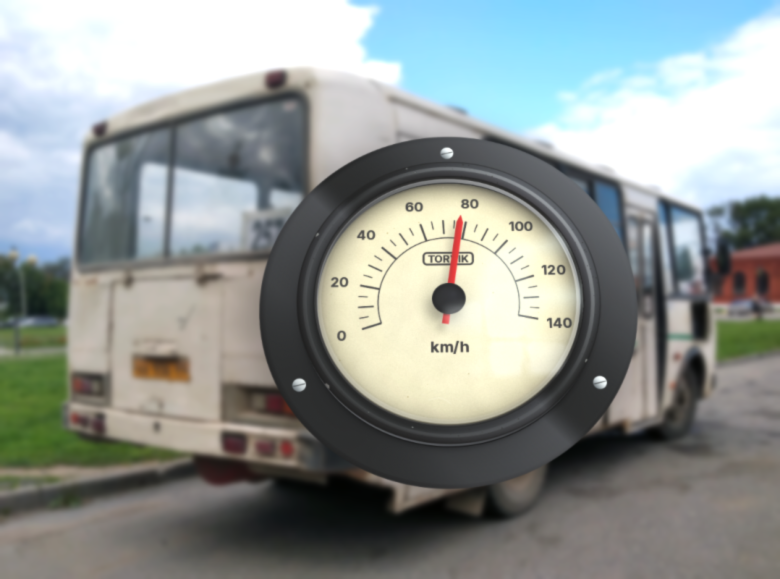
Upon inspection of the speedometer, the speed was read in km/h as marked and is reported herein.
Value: 77.5 km/h
